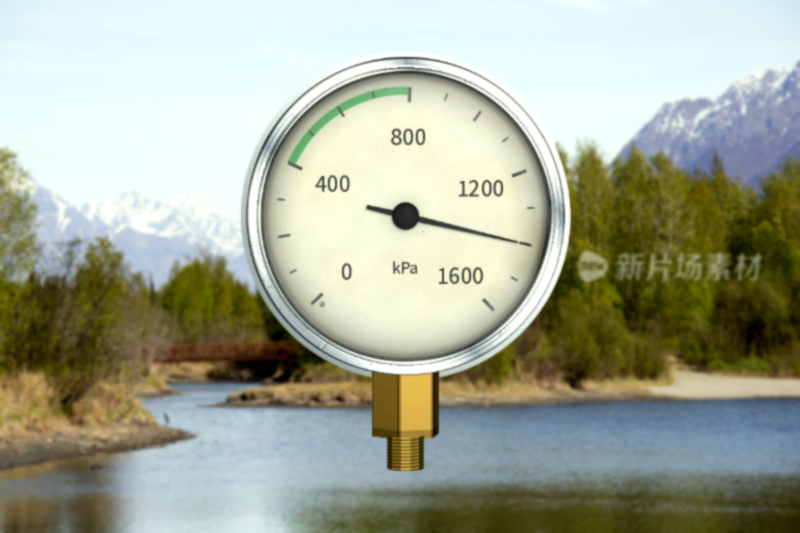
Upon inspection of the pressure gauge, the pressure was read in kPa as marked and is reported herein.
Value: 1400 kPa
